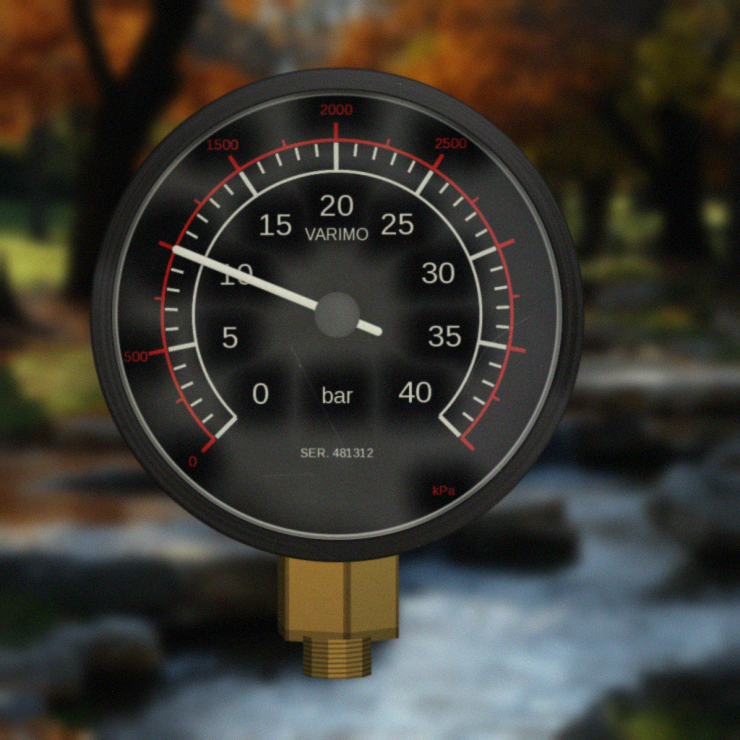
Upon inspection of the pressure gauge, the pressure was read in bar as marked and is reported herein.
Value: 10 bar
